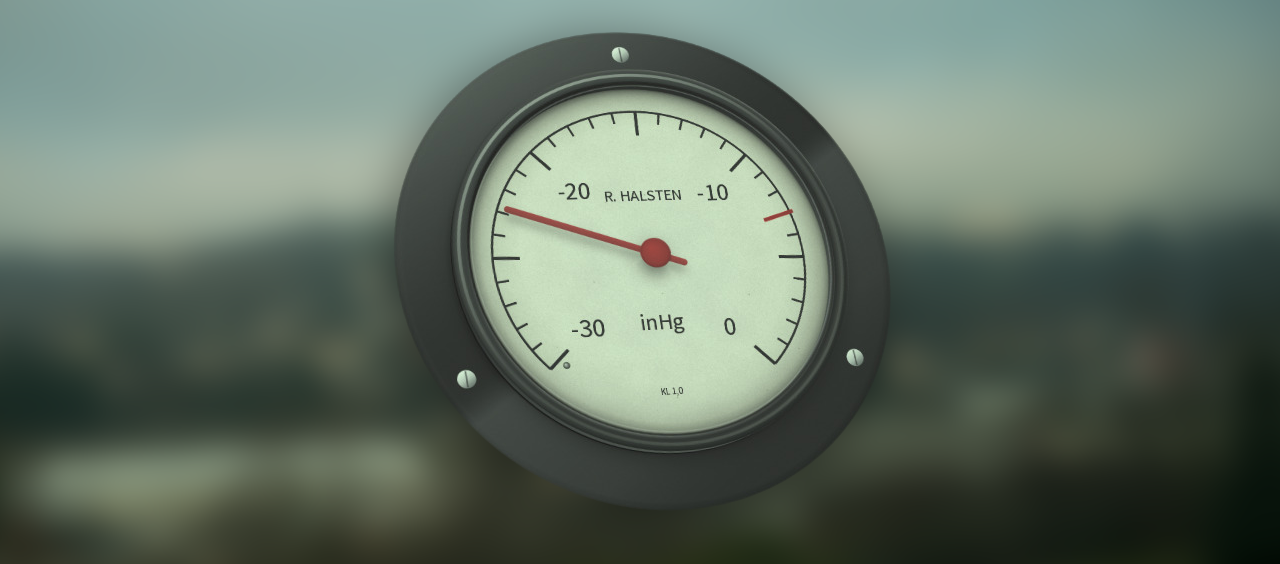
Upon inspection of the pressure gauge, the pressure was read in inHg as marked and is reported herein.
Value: -23 inHg
